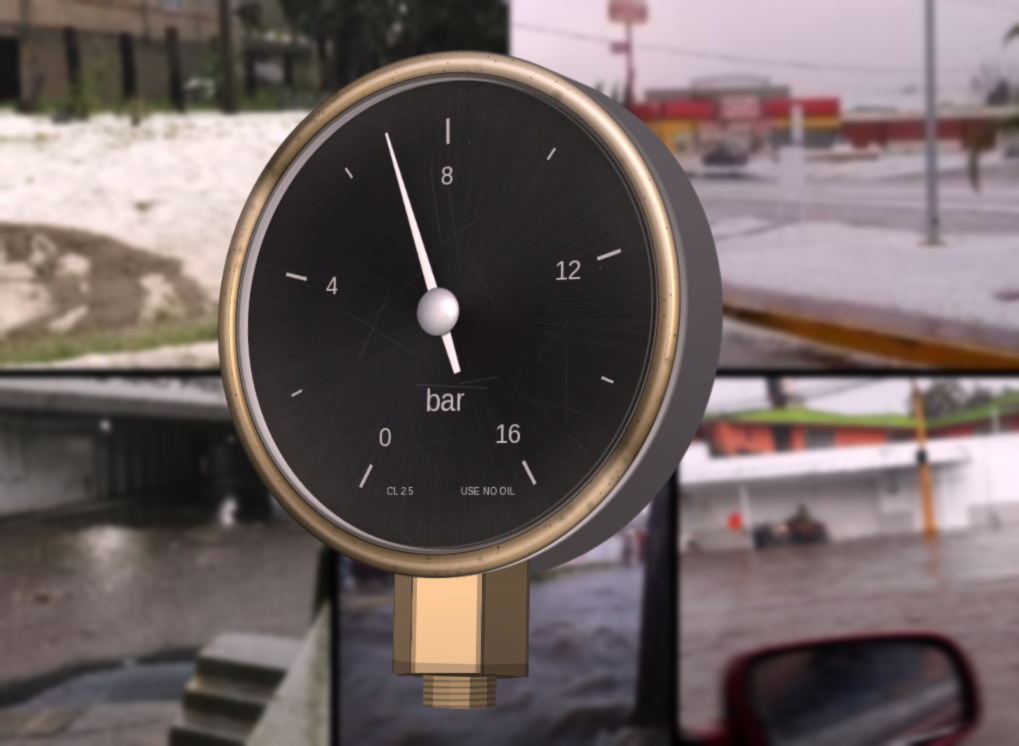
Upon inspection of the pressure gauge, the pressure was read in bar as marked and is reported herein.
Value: 7 bar
